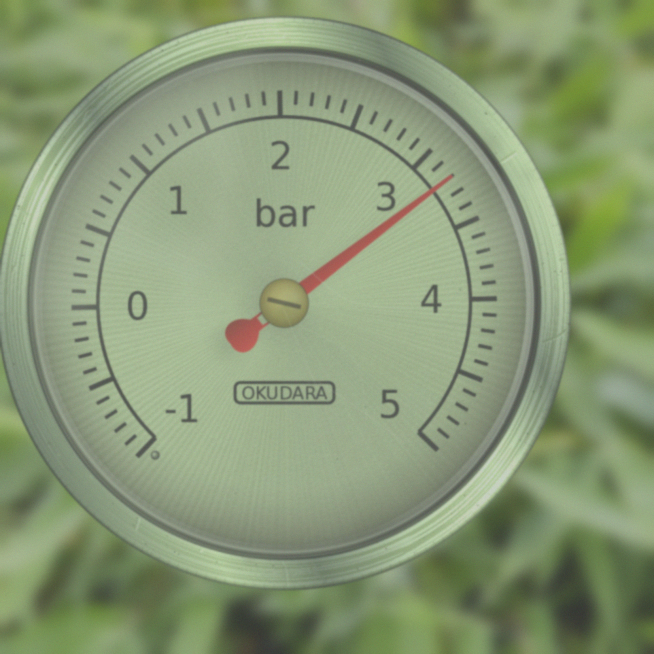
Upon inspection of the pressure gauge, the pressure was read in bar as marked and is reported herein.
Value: 3.2 bar
